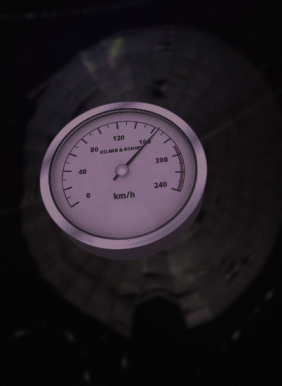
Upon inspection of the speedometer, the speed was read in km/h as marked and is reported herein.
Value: 165 km/h
